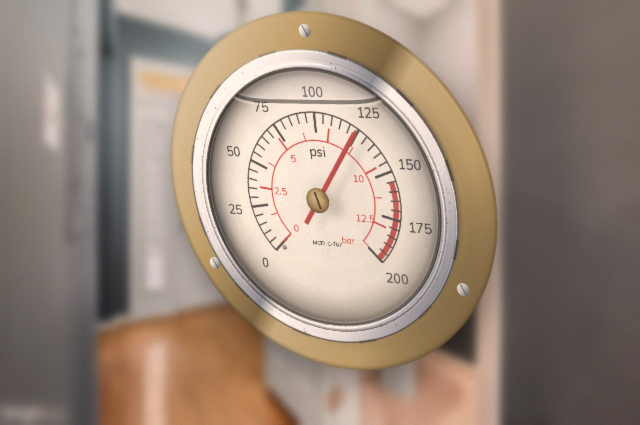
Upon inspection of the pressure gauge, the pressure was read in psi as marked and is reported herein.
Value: 125 psi
